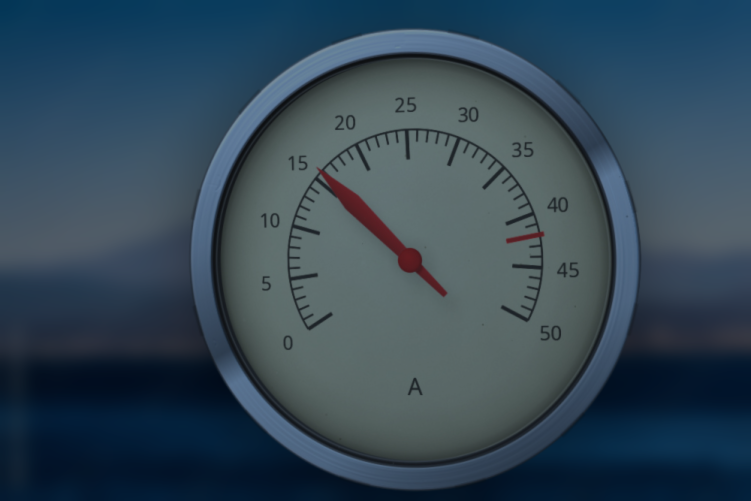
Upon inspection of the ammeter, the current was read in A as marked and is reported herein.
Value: 16 A
